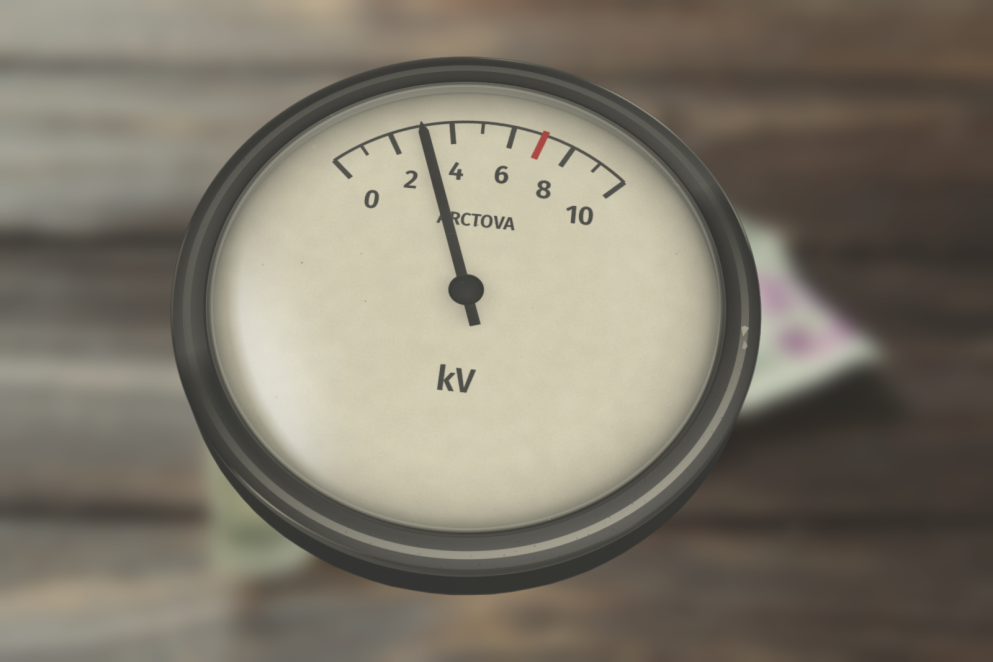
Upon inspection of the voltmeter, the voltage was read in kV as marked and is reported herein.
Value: 3 kV
